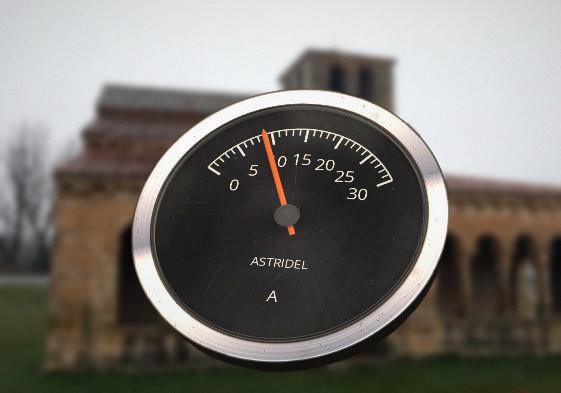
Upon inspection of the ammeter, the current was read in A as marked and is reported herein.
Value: 9 A
